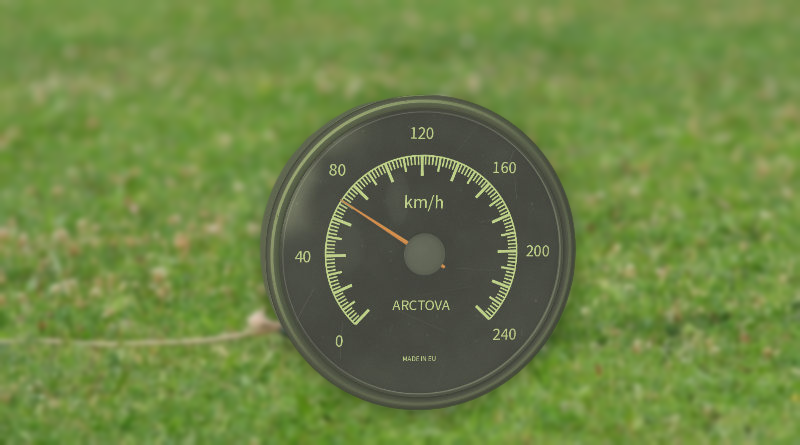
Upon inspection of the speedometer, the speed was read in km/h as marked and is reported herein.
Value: 70 km/h
